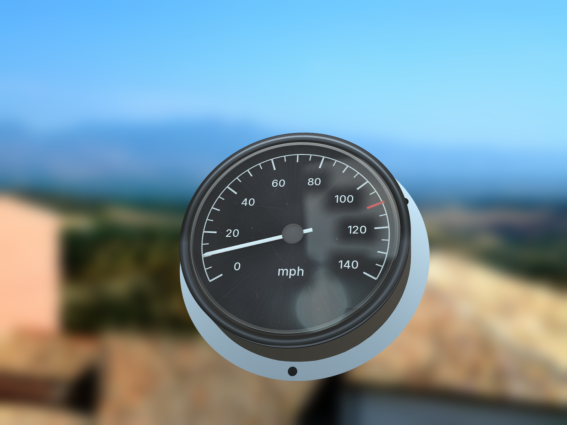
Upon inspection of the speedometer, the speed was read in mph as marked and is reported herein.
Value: 10 mph
